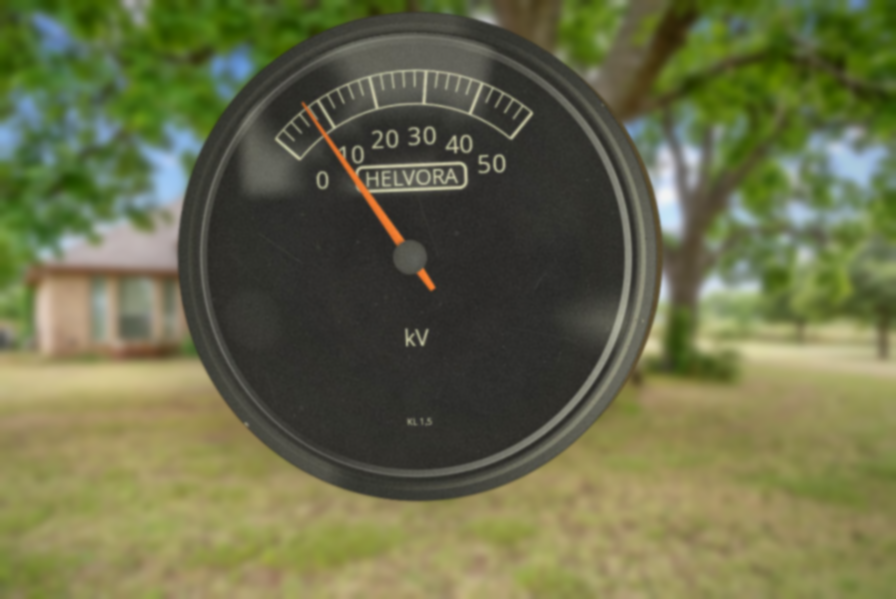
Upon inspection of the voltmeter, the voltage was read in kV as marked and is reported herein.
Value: 8 kV
